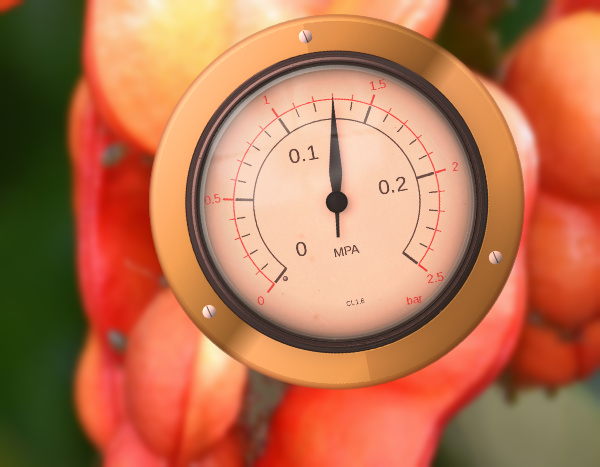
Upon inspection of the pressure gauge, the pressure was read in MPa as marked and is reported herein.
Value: 0.13 MPa
